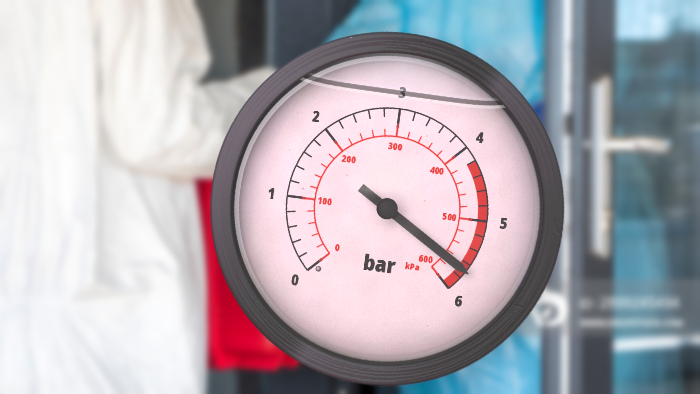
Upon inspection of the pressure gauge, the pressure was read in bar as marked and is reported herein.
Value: 5.7 bar
